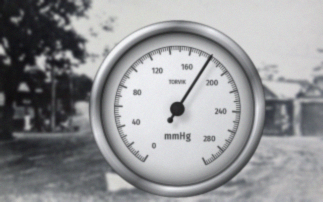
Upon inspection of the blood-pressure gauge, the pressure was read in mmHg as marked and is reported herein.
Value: 180 mmHg
